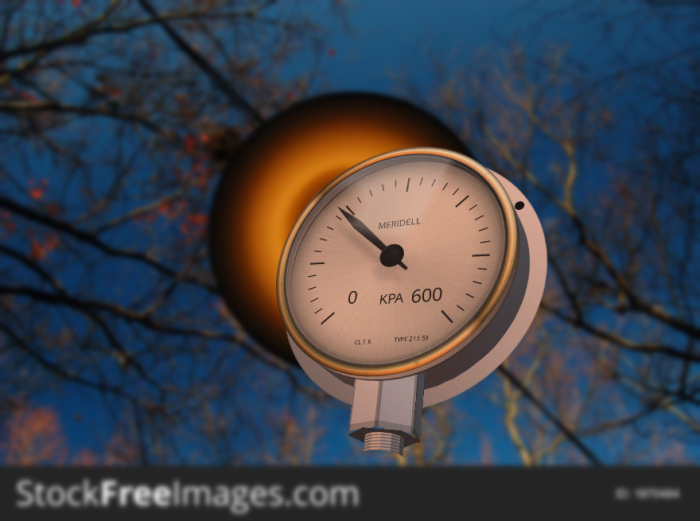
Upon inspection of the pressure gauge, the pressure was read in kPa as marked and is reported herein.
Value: 190 kPa
